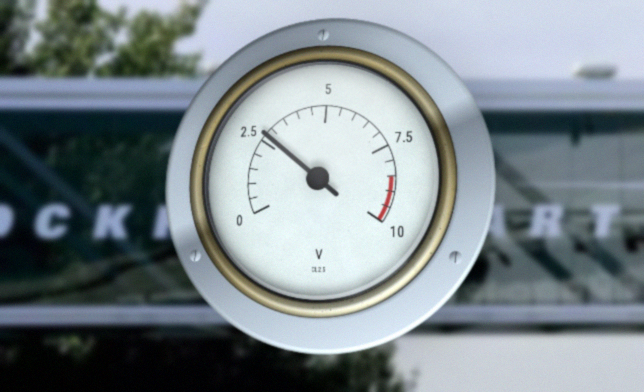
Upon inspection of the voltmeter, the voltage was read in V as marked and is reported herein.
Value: 2.75 V
